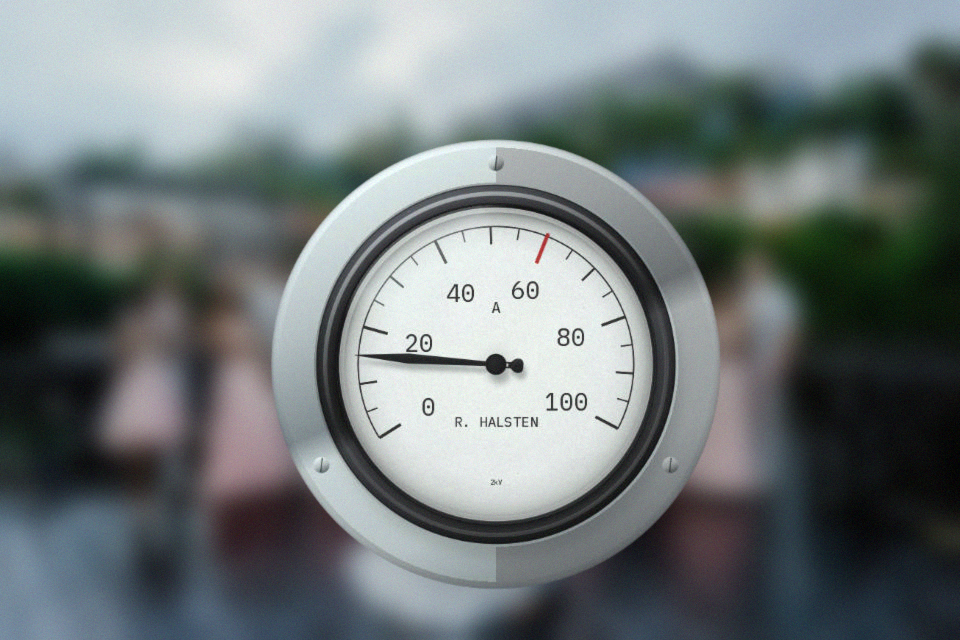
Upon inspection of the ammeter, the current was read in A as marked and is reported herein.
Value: 15 A
